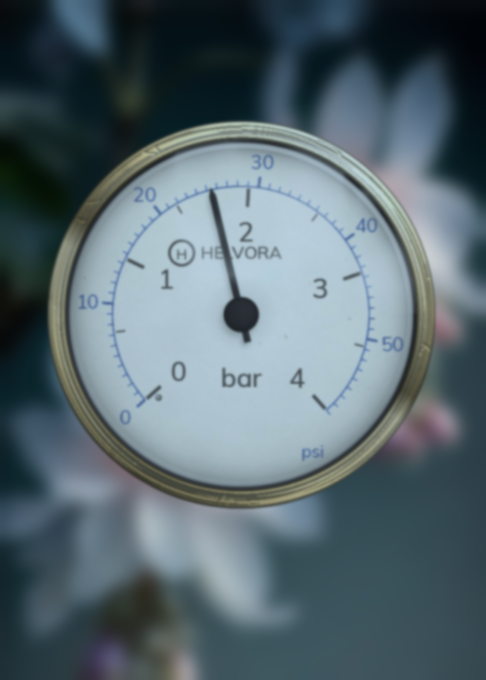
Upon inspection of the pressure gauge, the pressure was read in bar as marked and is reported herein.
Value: 1.75 bar
